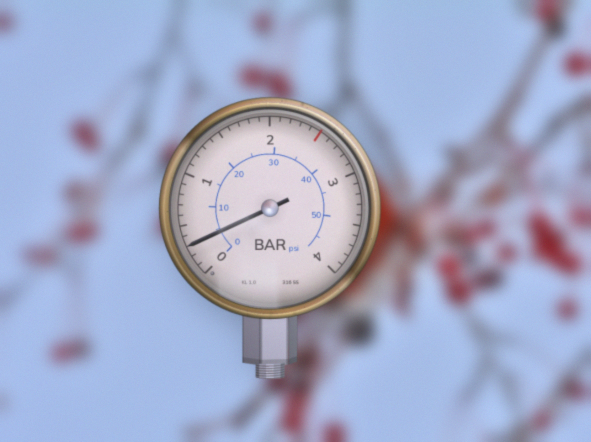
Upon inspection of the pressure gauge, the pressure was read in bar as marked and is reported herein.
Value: 0.3 bar
